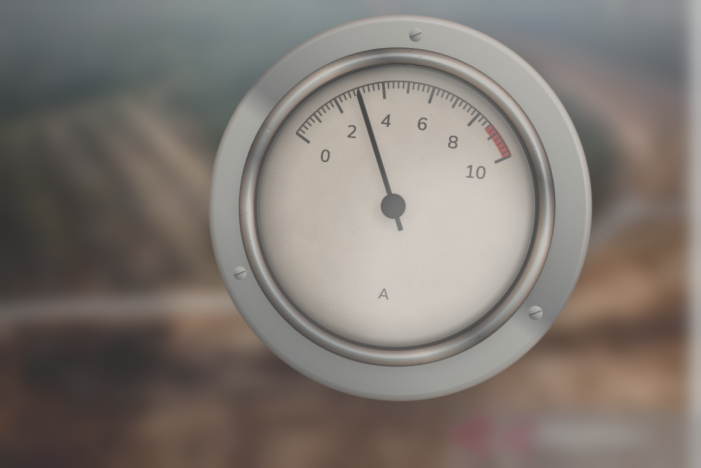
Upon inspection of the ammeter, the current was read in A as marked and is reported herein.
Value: 3 A
